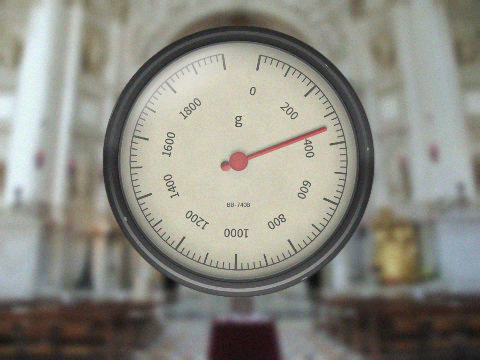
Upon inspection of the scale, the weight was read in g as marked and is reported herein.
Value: 340 g
